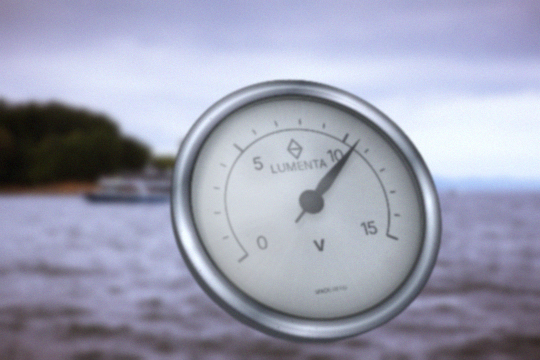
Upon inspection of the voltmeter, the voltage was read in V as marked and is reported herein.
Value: 10.5 V
